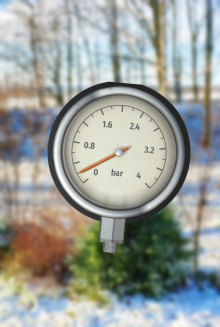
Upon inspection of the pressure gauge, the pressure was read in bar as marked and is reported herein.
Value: 0.2 bar
